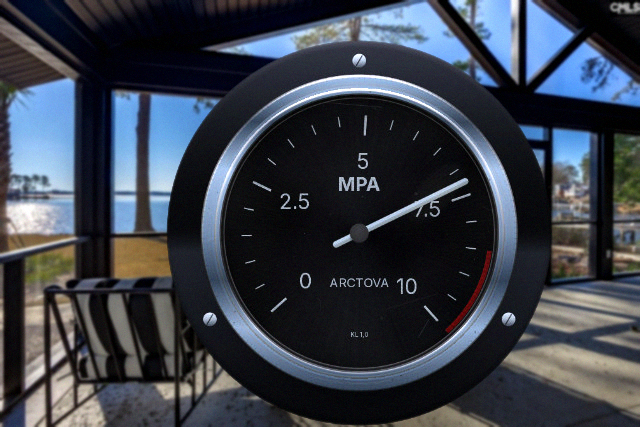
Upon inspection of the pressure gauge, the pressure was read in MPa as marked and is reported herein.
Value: 7.25 MPa
